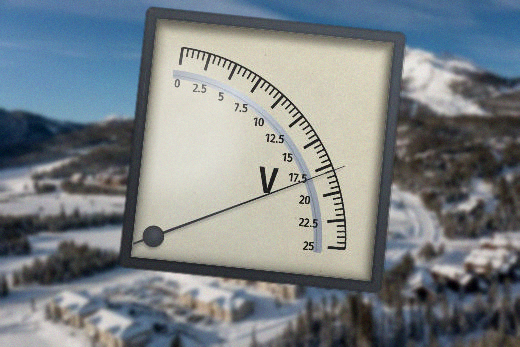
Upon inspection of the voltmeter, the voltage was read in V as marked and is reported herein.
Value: 18 V
